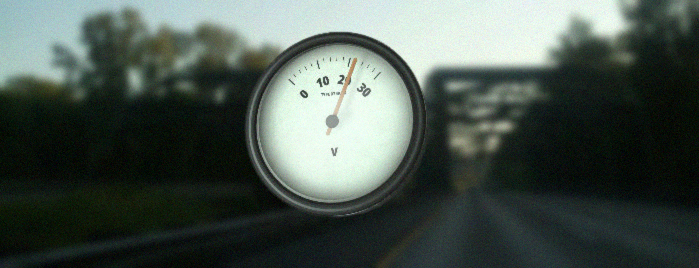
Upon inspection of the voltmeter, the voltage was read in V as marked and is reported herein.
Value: 22 V
